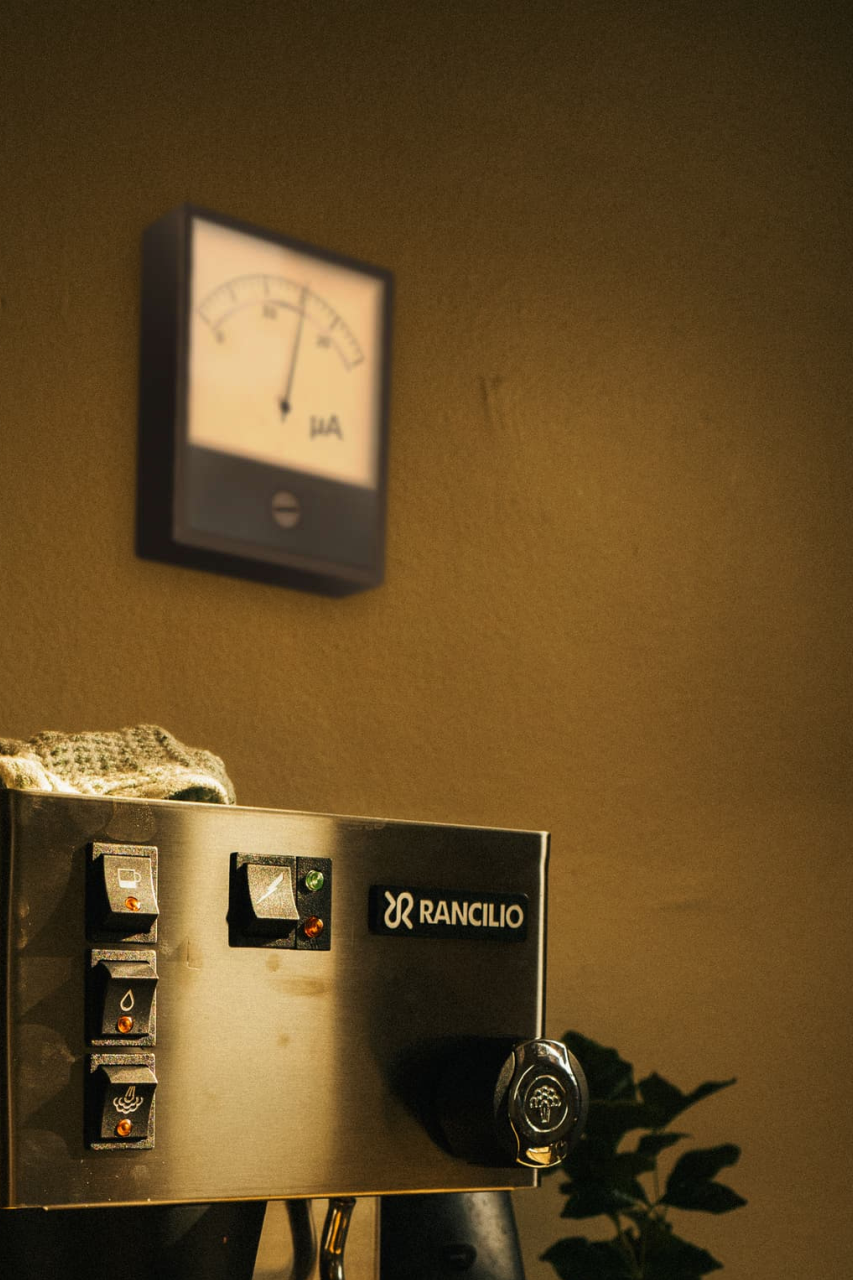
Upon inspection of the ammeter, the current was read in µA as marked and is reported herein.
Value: 15 µA
